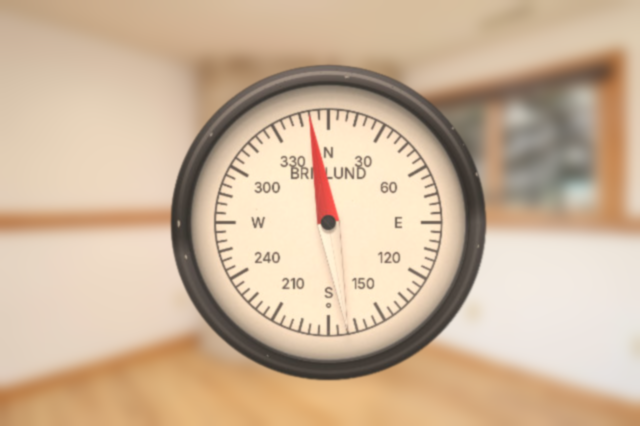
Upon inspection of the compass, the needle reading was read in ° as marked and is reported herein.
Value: 350 °
